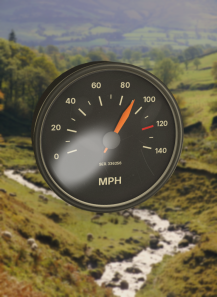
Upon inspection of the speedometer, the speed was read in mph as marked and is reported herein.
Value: 90 mph
